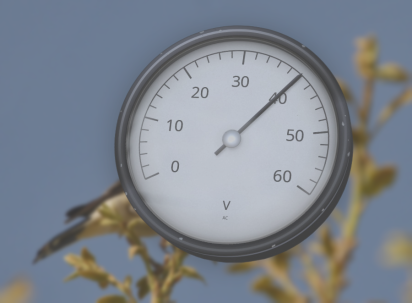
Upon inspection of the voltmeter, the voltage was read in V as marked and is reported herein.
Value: 40 V
